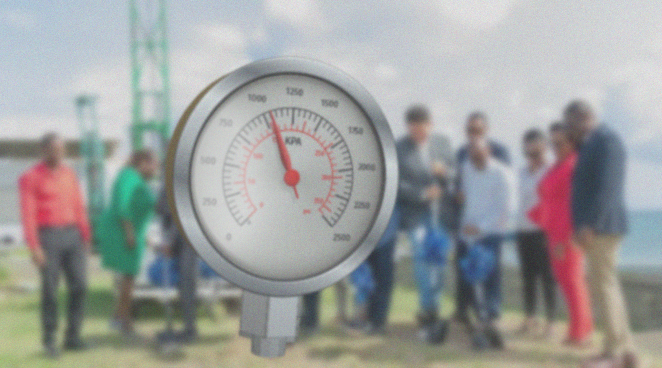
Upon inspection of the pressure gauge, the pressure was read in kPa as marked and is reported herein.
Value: 1050 kPa
